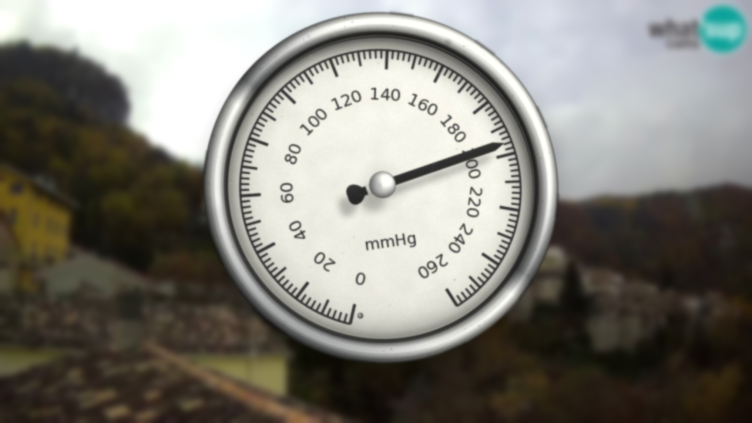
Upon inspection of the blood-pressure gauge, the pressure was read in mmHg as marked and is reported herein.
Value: 196 mmHg
